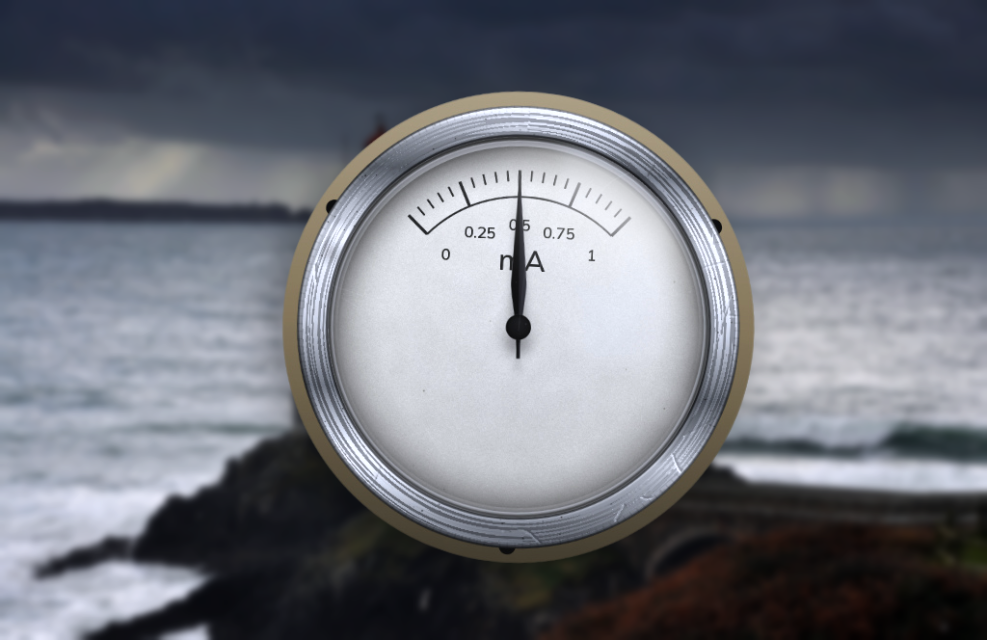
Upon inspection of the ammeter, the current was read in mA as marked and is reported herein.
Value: 0.5 mA
